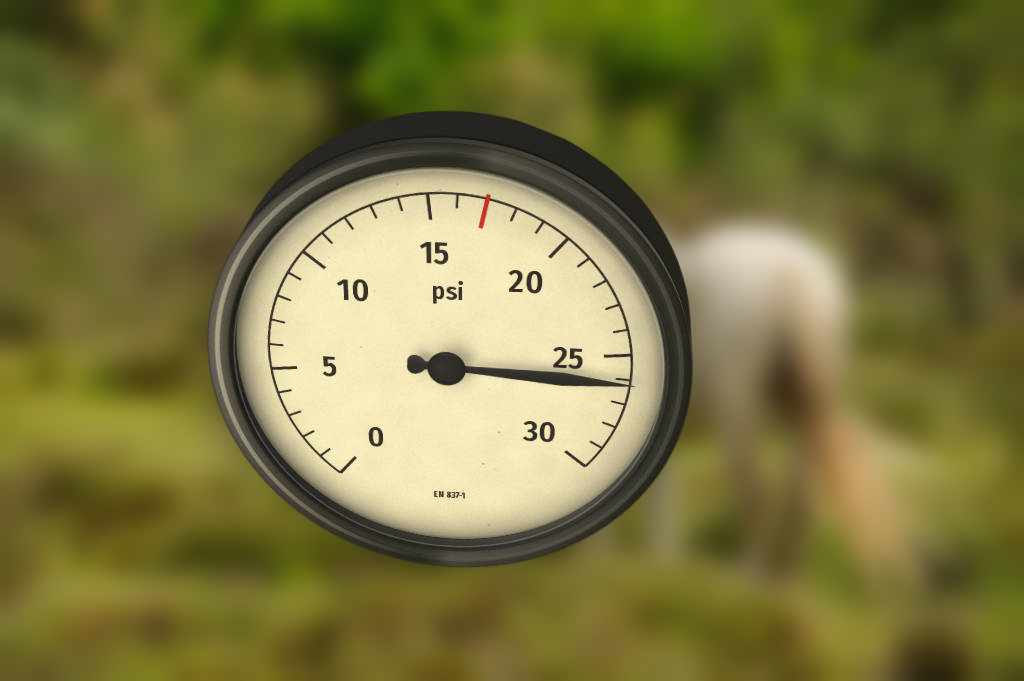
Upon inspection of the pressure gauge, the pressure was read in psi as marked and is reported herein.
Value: 26 psi
